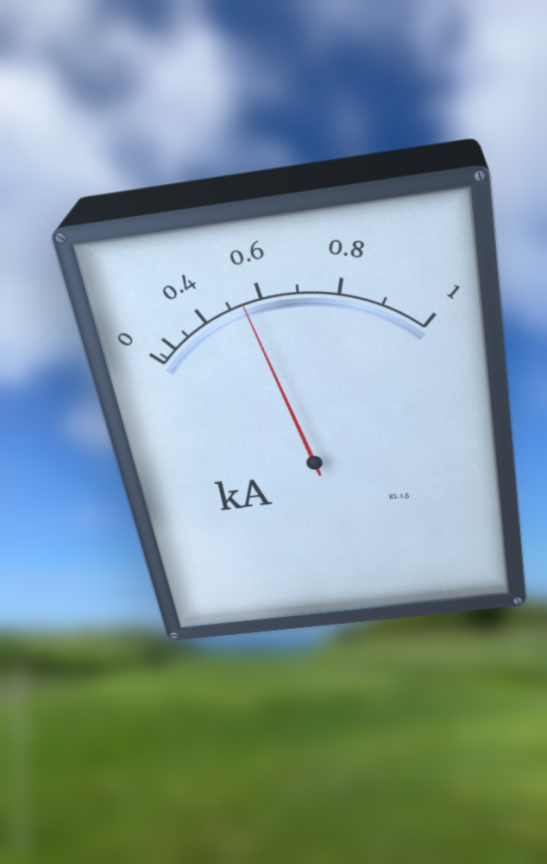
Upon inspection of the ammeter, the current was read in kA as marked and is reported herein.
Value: 0.55 kA
